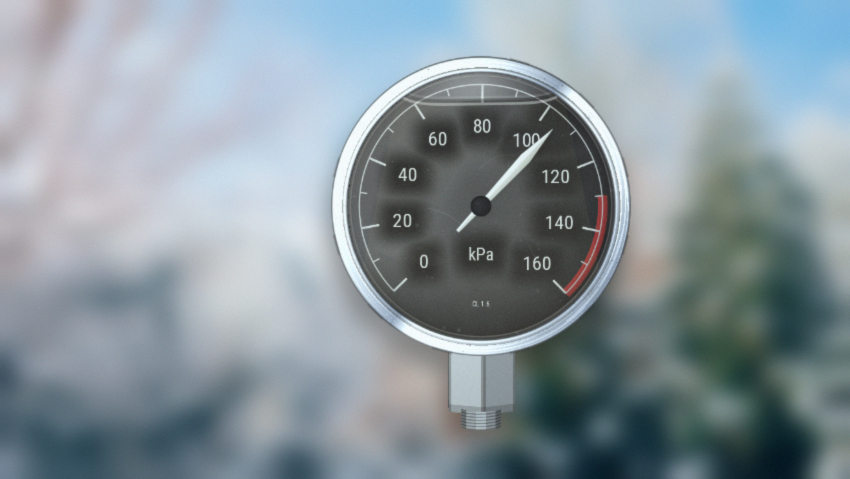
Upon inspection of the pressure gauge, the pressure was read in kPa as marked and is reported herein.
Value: 105 kPa
